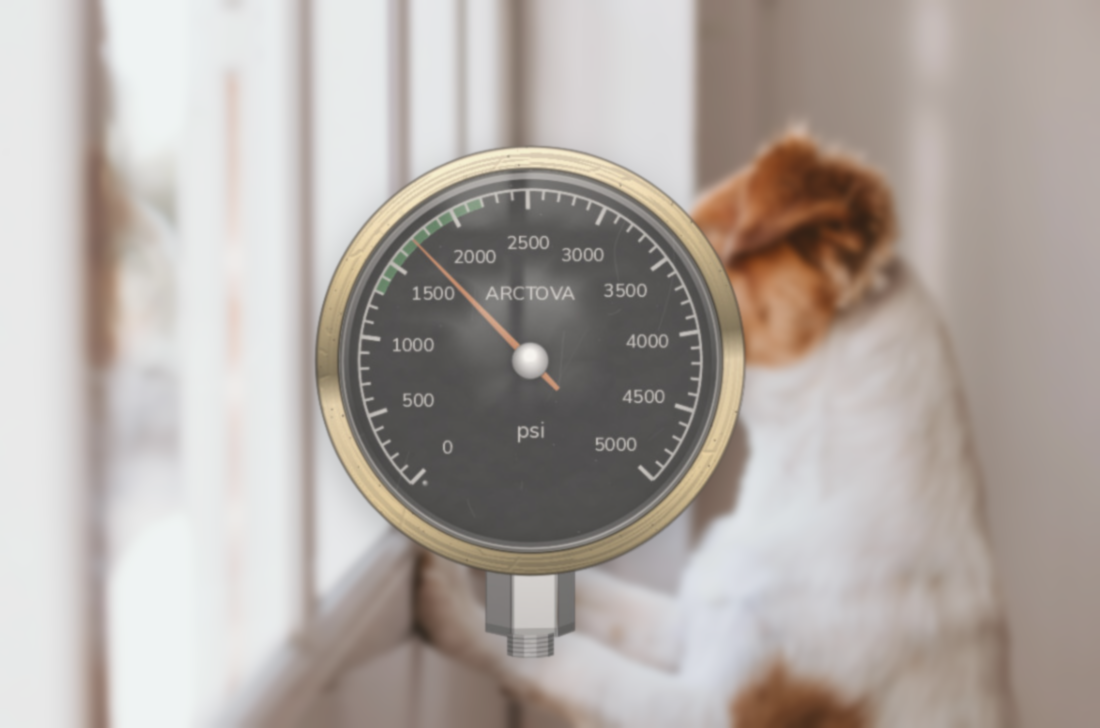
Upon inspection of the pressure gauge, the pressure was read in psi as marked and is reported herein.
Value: 1700 psi
